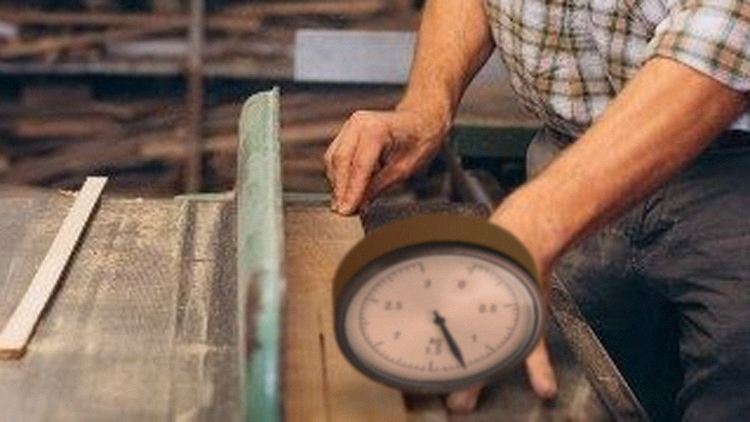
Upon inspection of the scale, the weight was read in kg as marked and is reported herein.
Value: 1.25 kg
